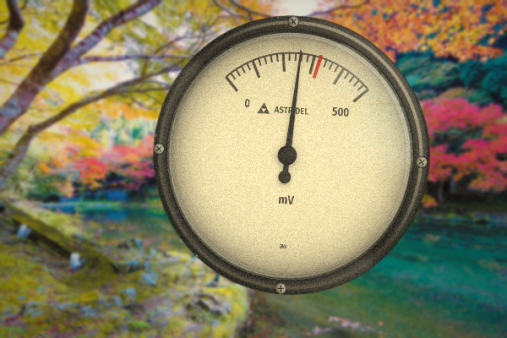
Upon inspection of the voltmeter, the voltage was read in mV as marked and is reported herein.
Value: 260 mV
